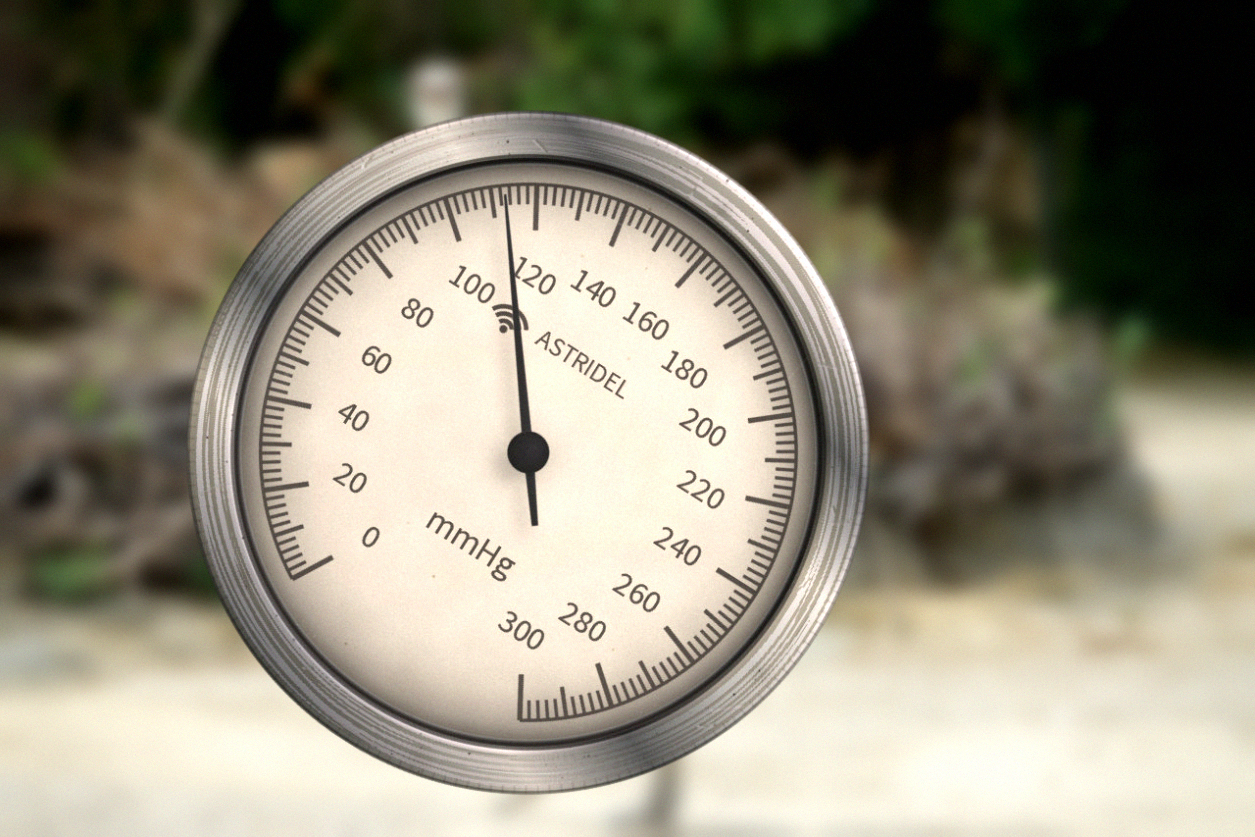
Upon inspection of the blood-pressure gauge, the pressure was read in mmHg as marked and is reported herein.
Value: 113 mmHg
